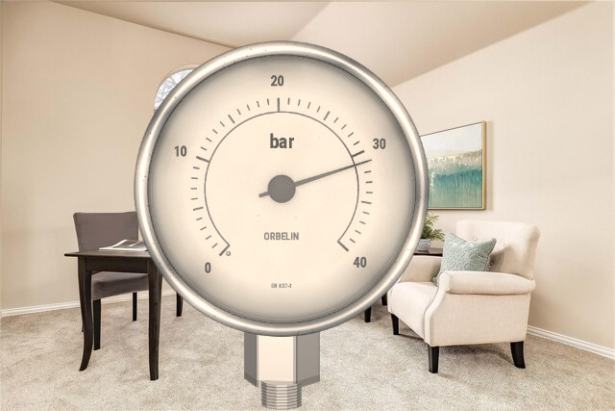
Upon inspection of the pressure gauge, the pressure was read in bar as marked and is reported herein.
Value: 31 bar
